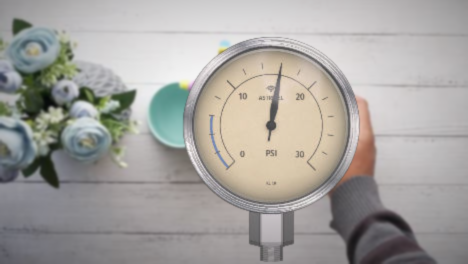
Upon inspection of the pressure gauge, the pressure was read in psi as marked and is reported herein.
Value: 16 psi
